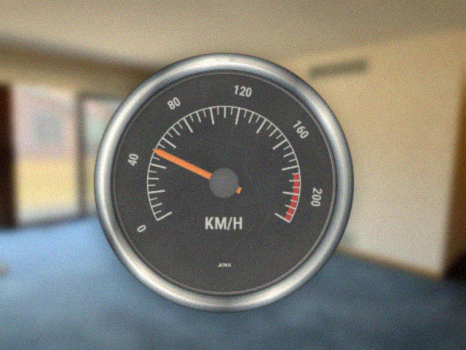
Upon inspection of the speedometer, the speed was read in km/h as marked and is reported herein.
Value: 50 km/h
